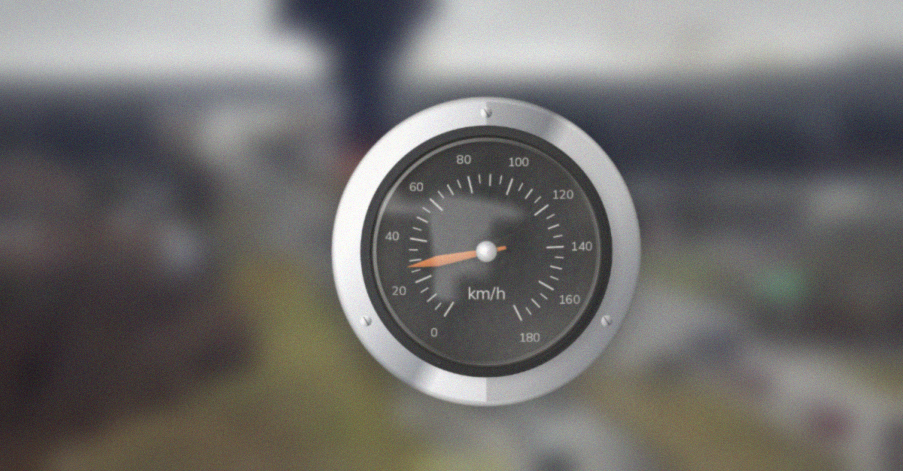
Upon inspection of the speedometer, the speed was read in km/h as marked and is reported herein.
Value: 27.5 km/h
